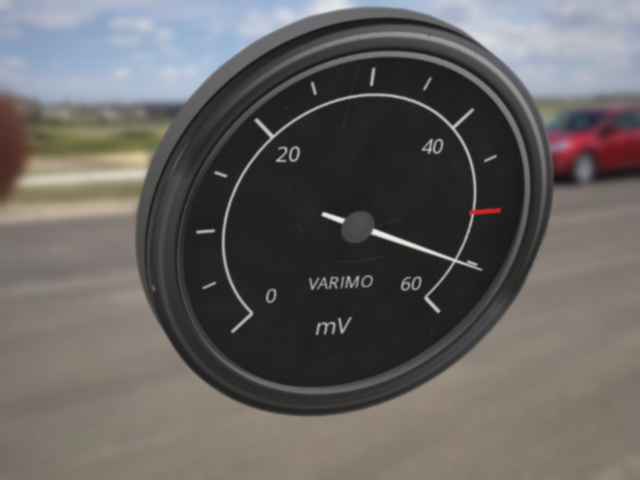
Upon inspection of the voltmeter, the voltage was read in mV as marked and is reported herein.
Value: 55 mV
